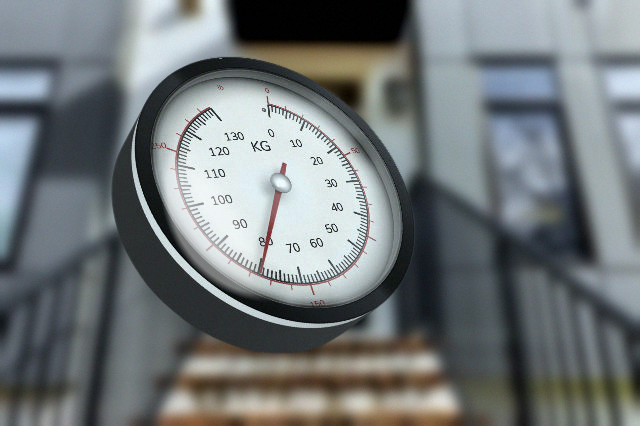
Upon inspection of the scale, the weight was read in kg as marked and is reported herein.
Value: 80 kg
